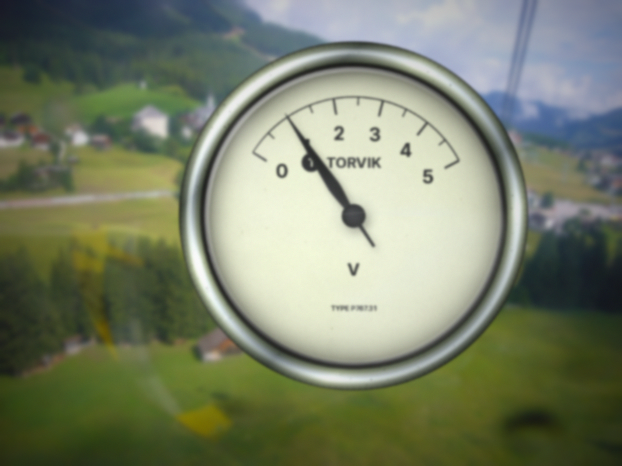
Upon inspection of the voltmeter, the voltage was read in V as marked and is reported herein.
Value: 1 V
